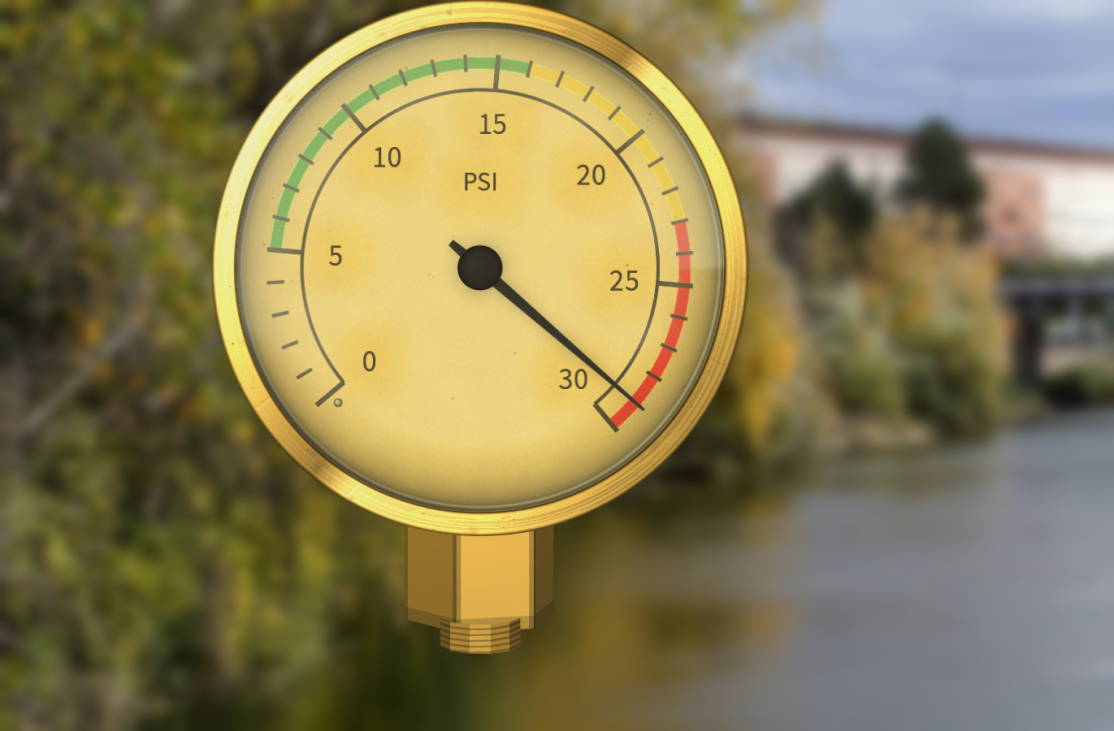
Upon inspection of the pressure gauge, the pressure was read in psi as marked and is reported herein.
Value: 29 psi
